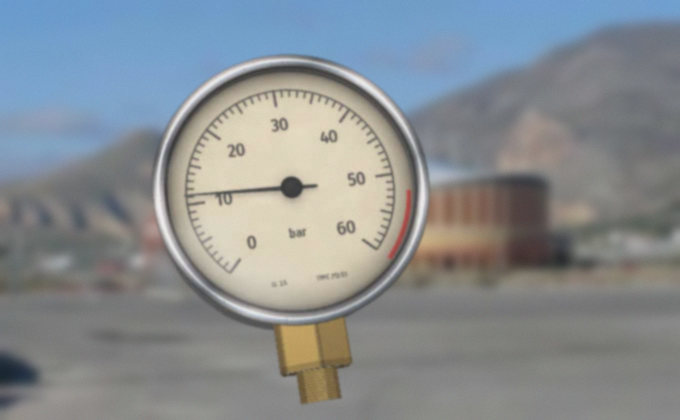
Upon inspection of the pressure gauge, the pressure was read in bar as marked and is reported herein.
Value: 11 bar
